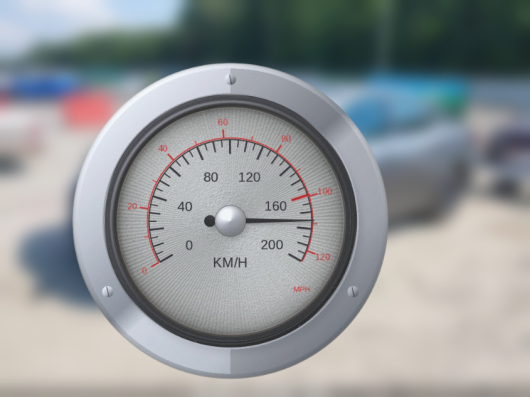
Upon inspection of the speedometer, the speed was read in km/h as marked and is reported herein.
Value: 175 km/h
